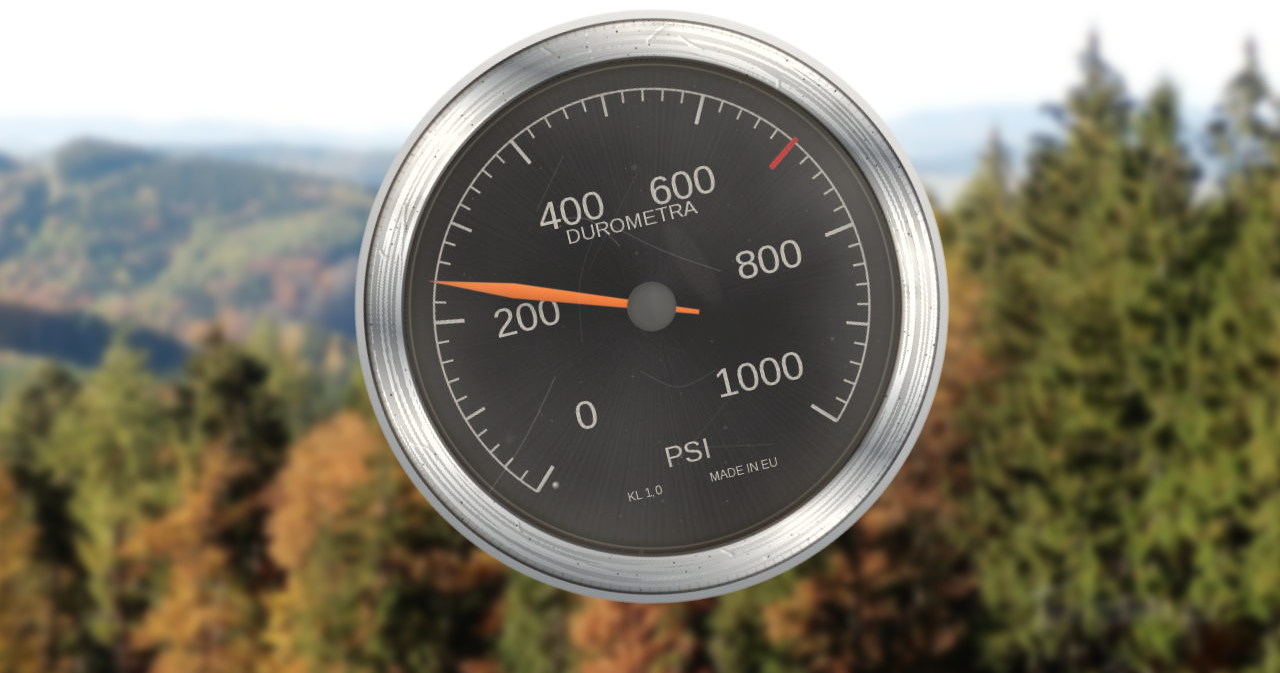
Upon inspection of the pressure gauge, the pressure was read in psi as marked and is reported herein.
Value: 240 psi
